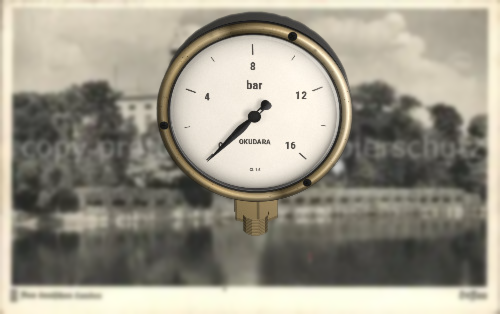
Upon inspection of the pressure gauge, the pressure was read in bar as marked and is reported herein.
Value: 0 bar
